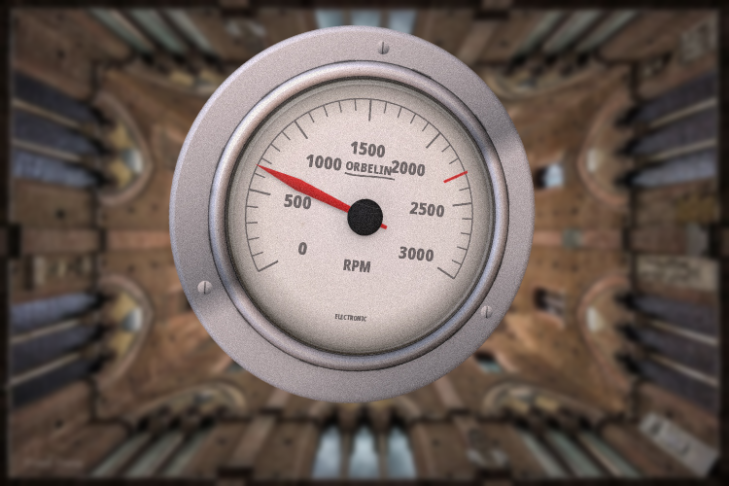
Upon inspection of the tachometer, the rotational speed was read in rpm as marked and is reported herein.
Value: 650 rpm
